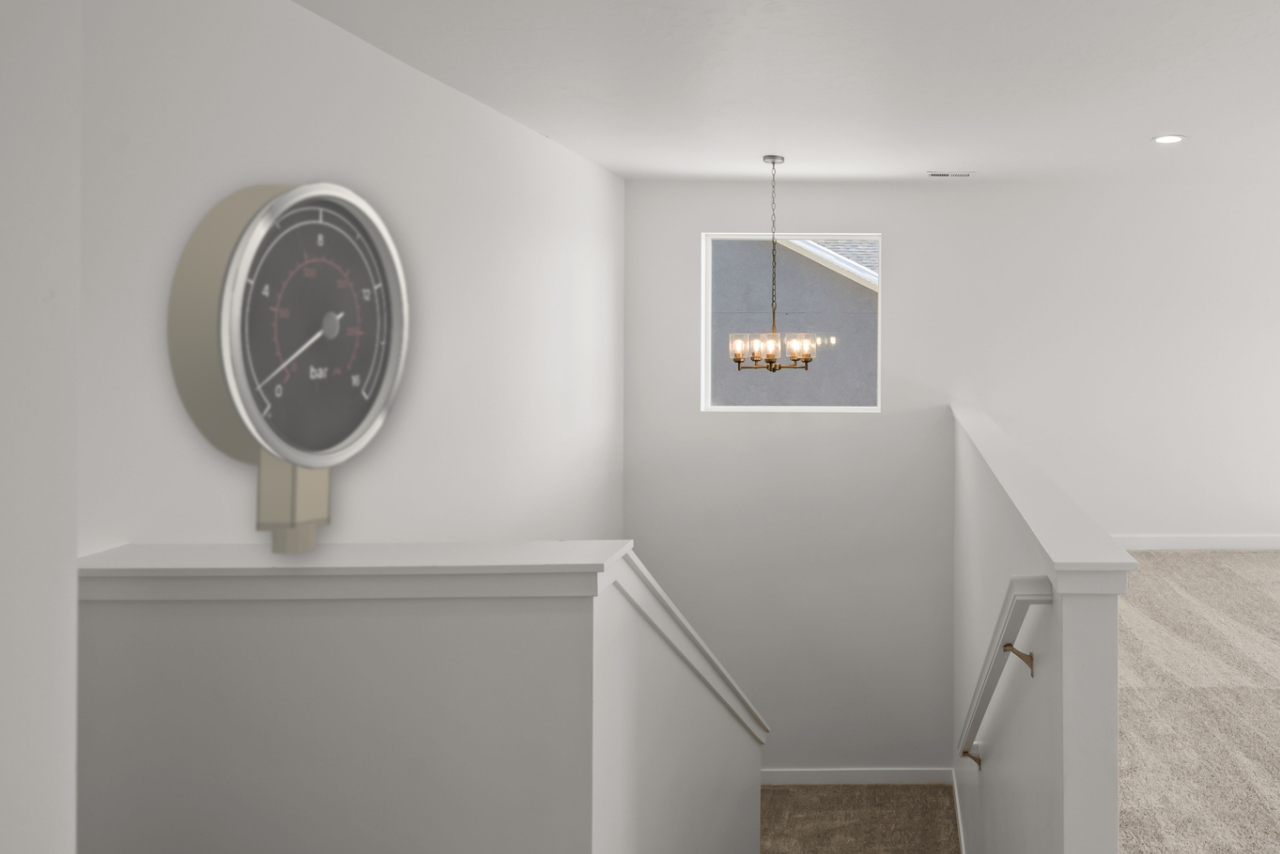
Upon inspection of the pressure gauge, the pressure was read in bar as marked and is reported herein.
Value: 1 bar
